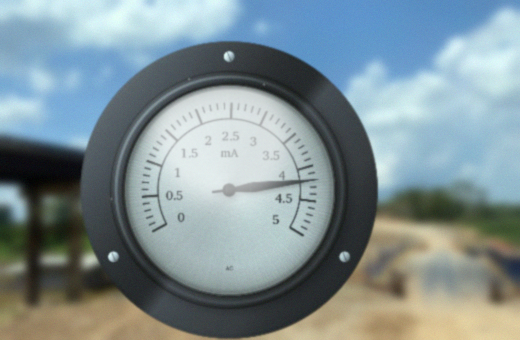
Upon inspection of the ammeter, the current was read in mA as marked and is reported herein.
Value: 4.2 mA
